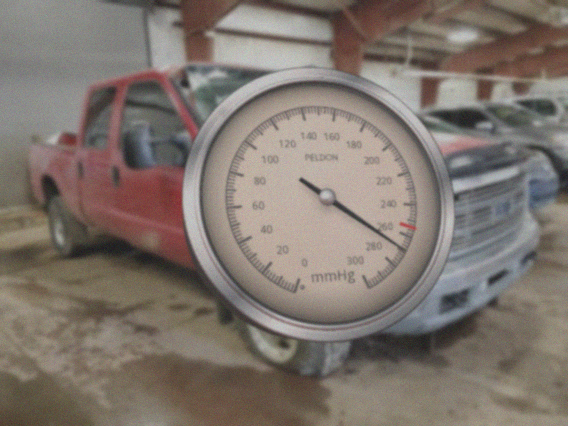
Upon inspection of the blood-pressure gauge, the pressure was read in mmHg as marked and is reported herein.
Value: 270 mmHg
